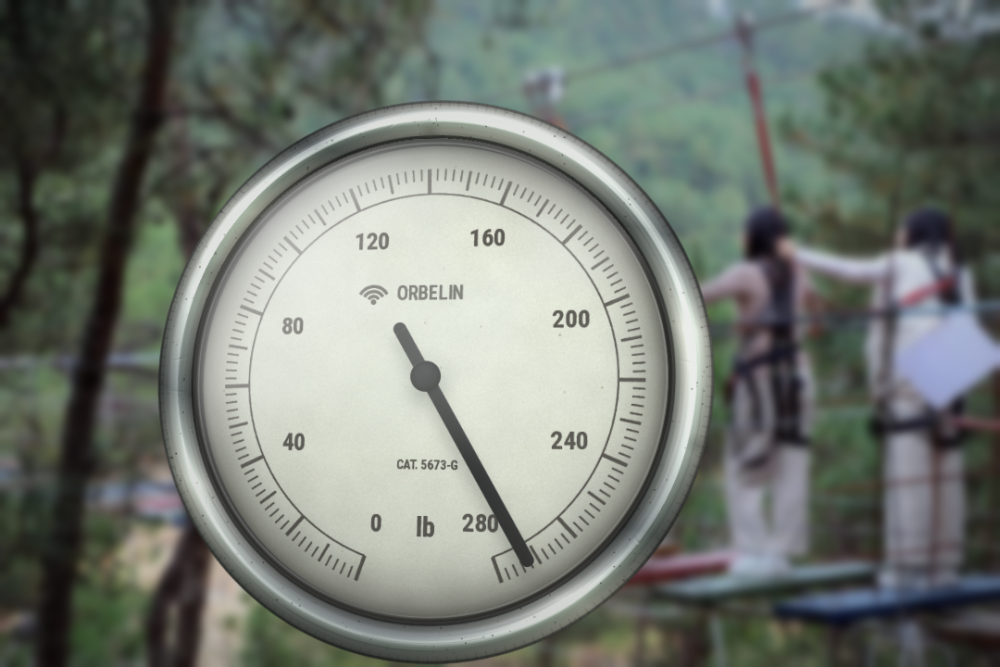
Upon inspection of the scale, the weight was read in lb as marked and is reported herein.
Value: 272 lb
